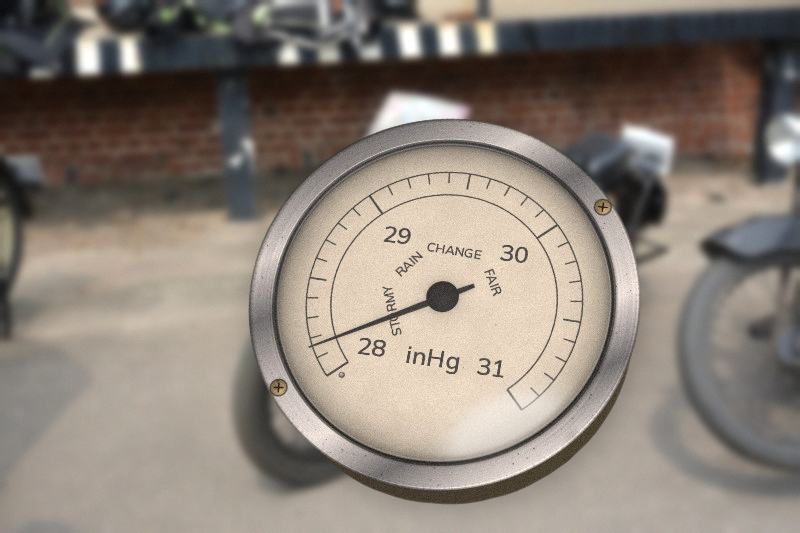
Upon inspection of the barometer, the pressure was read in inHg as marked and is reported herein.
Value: 28.15 inHg
